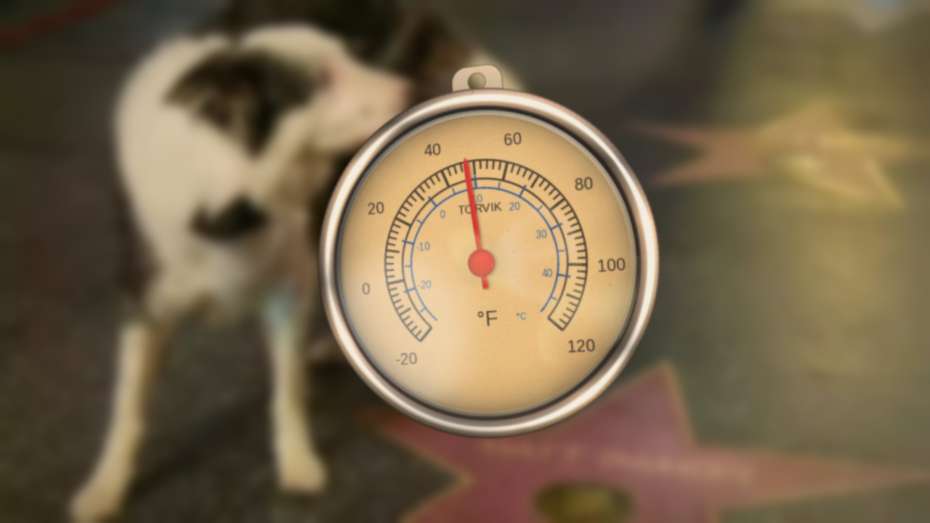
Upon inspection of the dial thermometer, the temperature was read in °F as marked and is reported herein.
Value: 48 °F
